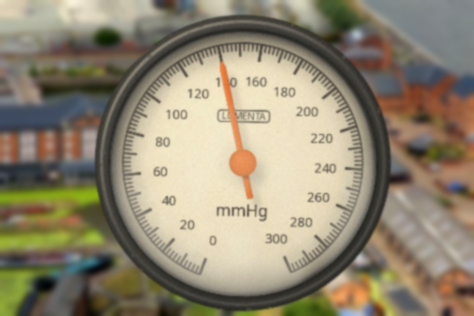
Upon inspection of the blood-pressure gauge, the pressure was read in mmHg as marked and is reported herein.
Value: 140 mmHg
